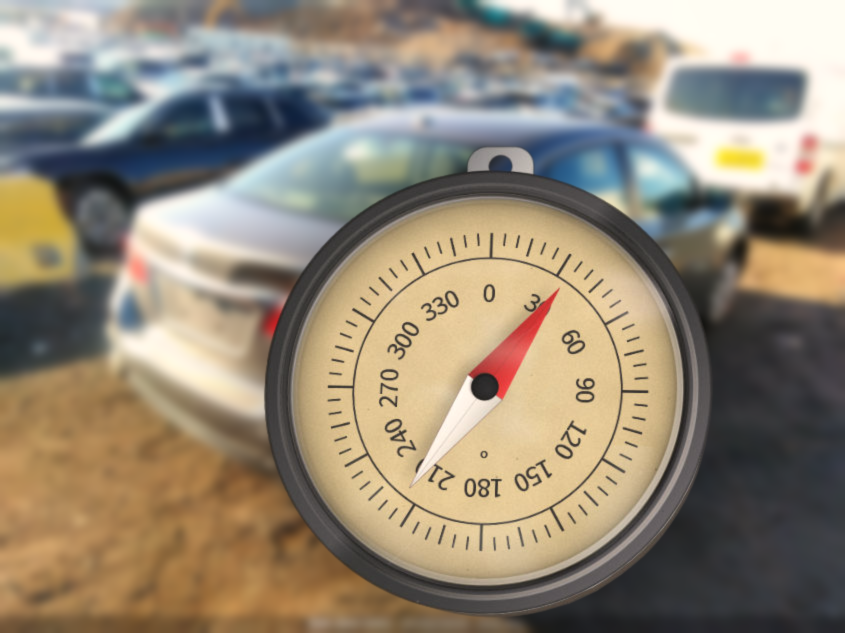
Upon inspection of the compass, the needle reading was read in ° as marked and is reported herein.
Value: 35 °
